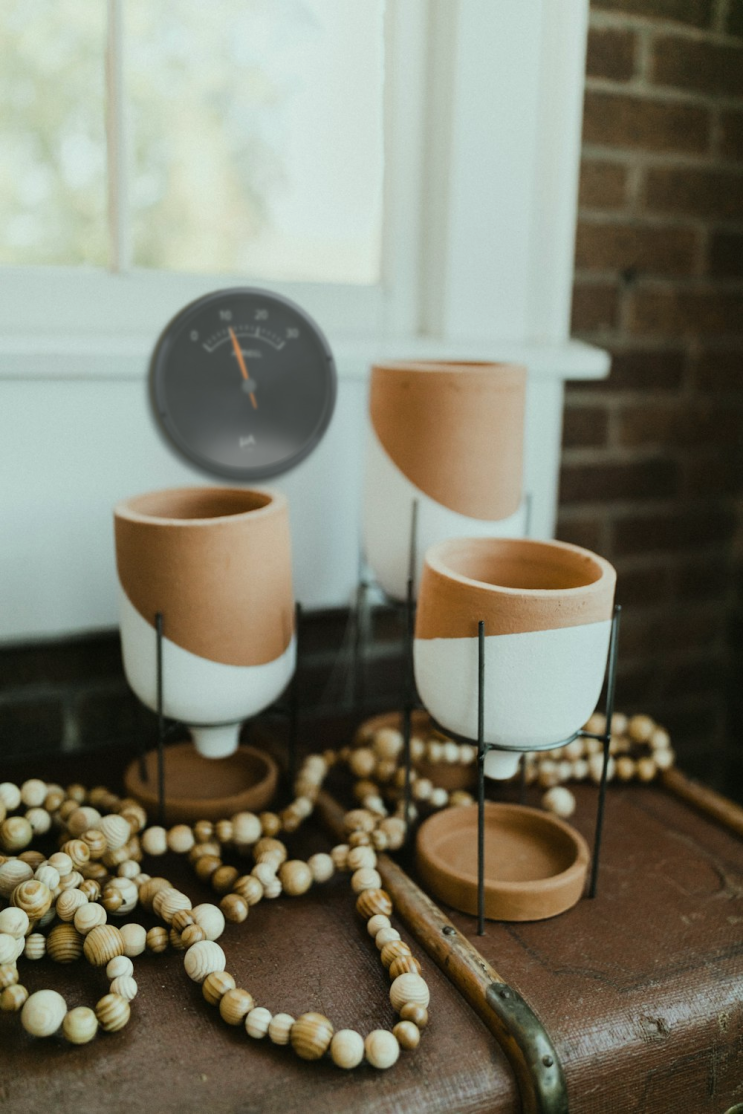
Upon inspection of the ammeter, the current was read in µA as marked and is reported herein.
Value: 10 µA
